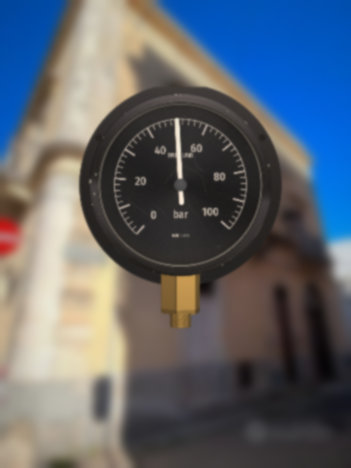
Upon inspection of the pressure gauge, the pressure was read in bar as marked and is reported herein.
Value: 50 bar
